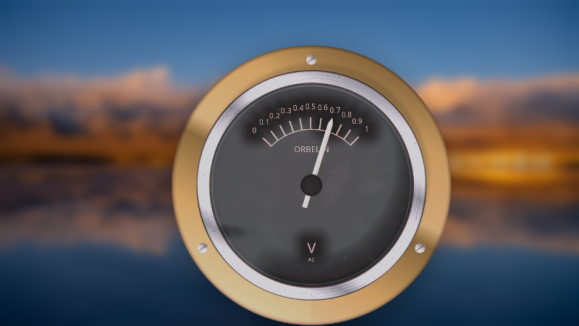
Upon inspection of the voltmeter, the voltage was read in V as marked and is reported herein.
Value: 0.7 V
